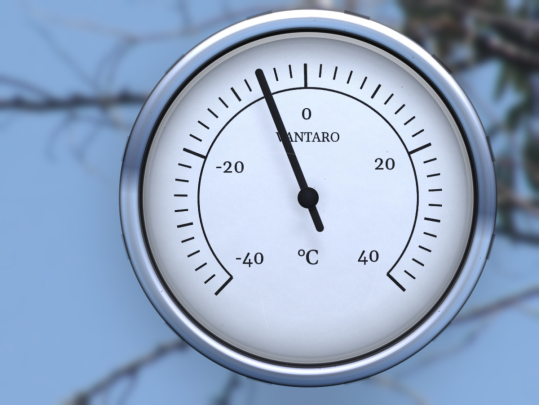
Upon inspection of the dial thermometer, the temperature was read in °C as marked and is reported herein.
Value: -6 °C
